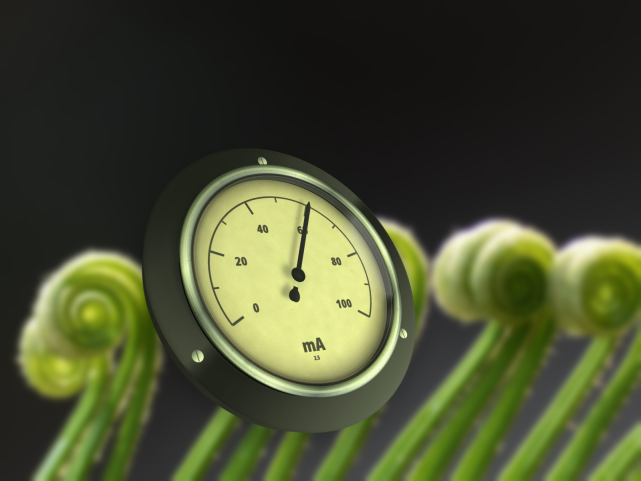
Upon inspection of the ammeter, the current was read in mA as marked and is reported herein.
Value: 60 mA
